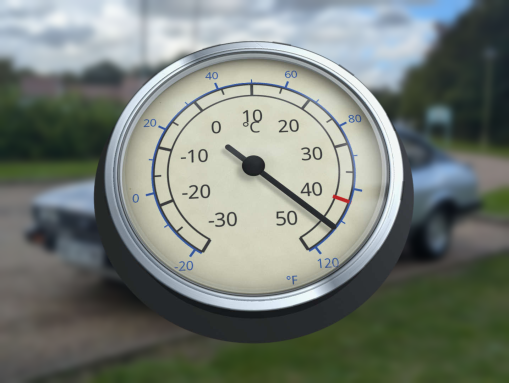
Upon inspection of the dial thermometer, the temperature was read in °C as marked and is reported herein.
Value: 45 °C
